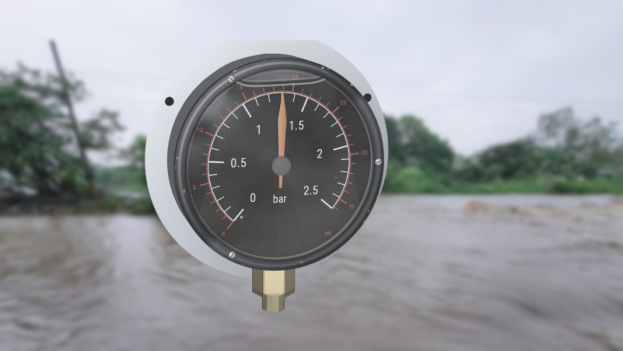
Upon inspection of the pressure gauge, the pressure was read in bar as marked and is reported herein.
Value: 1.3 bar
